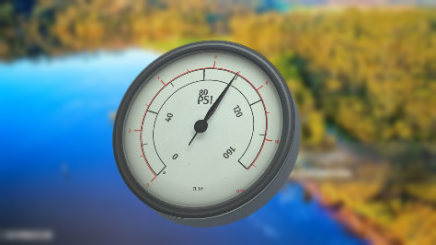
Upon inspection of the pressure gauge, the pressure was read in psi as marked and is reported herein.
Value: 100 psi
